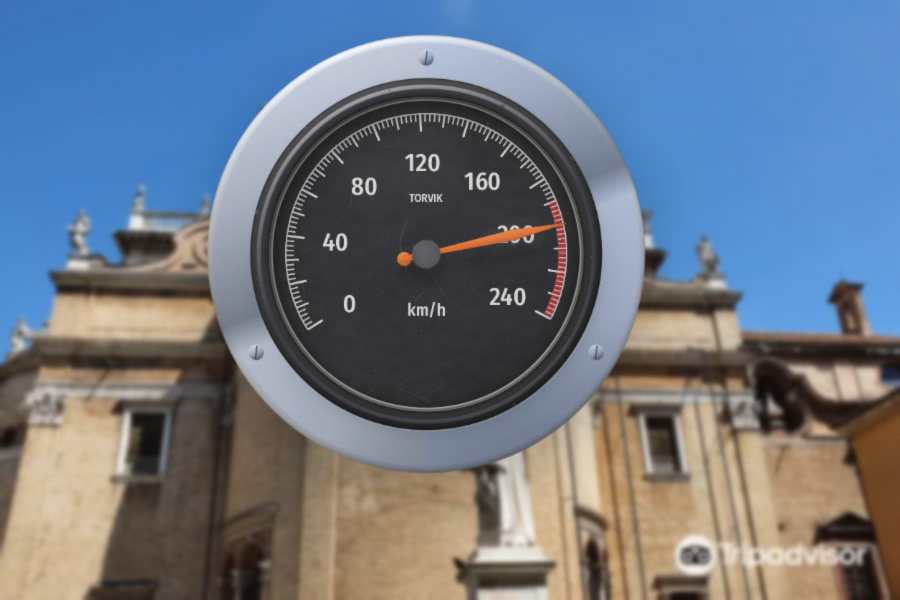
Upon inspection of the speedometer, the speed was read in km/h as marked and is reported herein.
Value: 200 km/h
